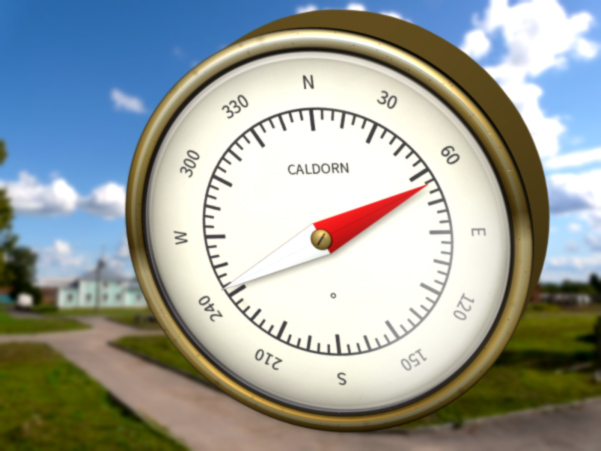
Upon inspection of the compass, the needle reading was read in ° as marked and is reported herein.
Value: 65 °
